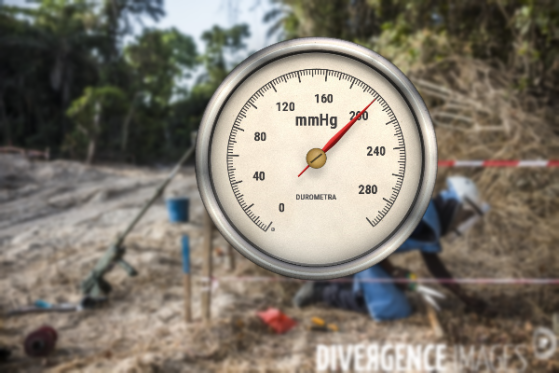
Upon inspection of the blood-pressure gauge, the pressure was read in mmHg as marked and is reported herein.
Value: 200 mmHg
